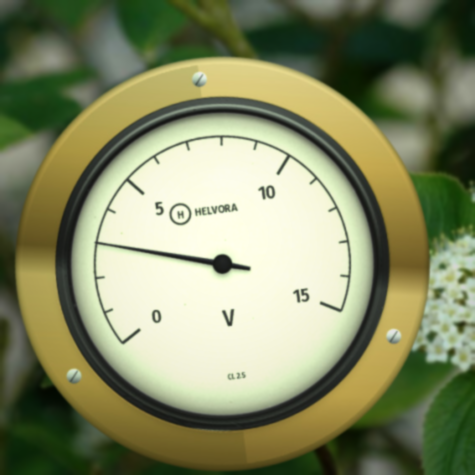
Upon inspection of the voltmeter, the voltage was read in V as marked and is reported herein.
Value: 3 V
